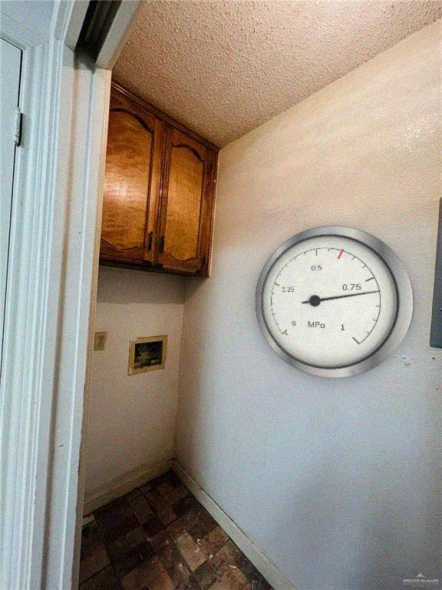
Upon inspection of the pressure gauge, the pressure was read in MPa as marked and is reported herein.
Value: 0.8 MPa
